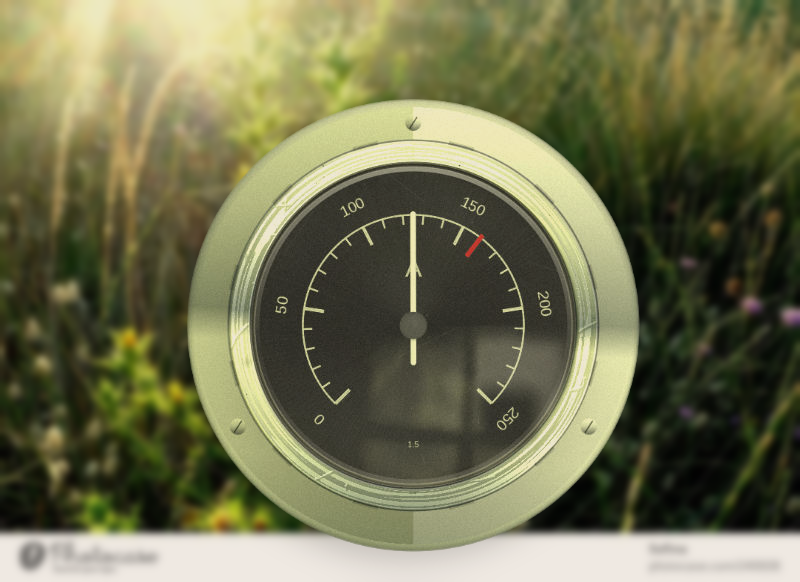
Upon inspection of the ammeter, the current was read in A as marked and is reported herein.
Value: 125 A
